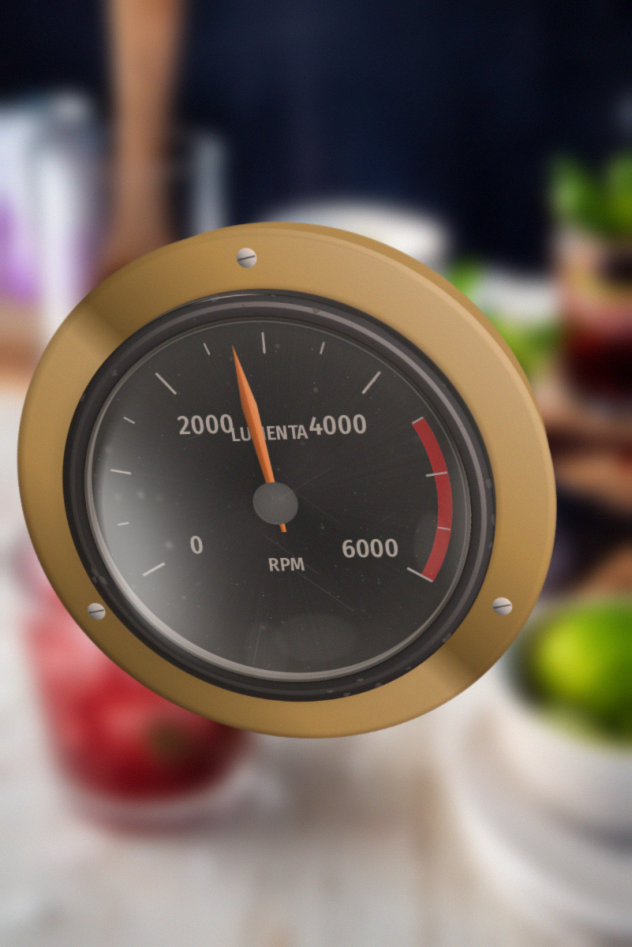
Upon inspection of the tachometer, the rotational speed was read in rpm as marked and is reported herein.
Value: 2750 rpm
